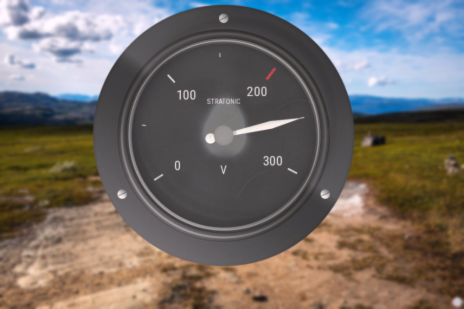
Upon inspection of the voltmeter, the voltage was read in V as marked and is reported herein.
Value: 250 V
